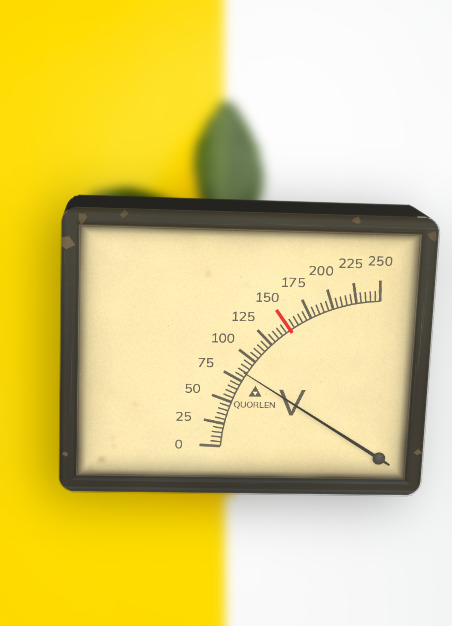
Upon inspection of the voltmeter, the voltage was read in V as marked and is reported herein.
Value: 85 V
